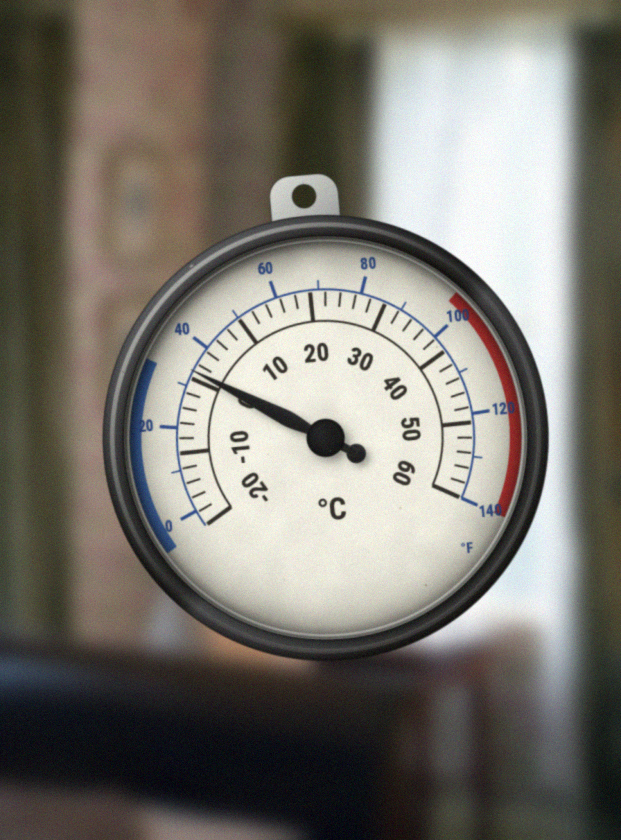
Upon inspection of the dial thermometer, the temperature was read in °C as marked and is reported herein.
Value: 1 °C
